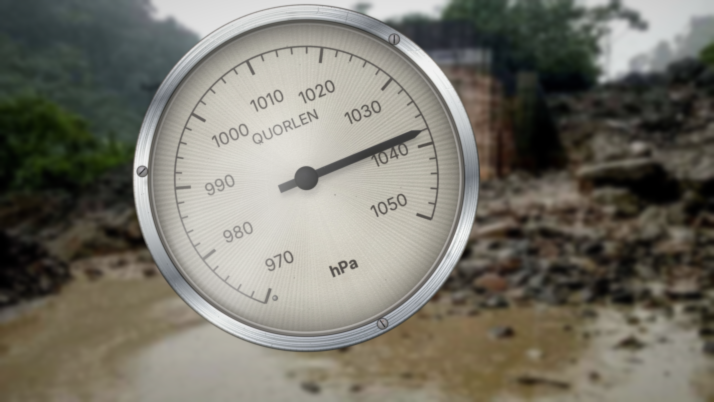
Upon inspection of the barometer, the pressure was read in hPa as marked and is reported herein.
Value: 1038 hPa
